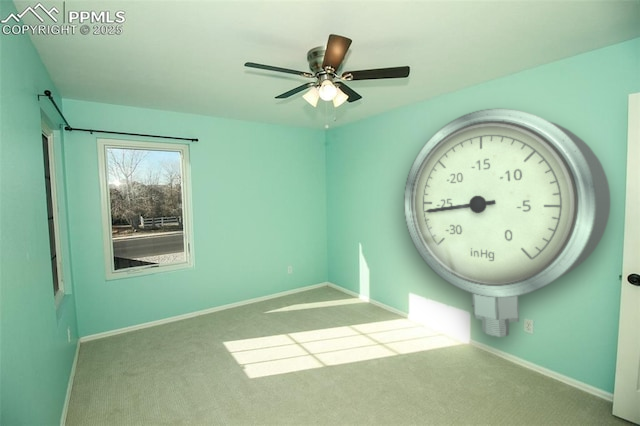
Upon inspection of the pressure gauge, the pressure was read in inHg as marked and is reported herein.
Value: -26 inHg
